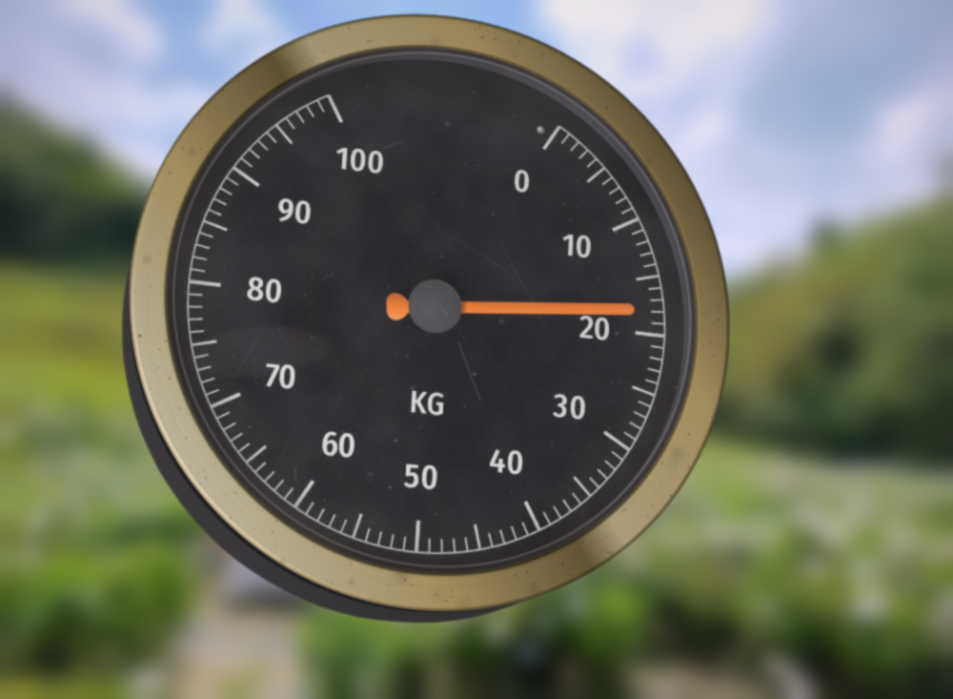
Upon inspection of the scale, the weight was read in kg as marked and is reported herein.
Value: 18 kg
